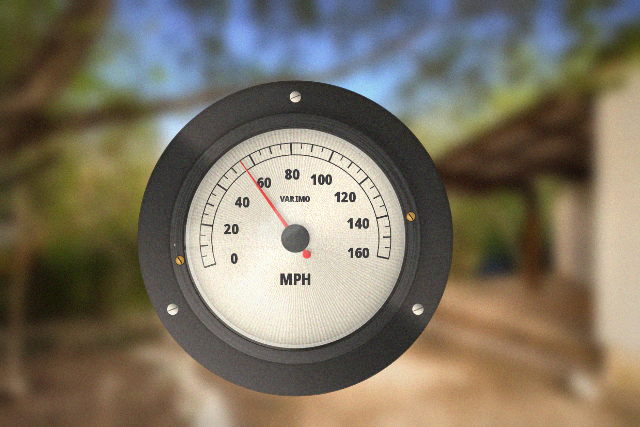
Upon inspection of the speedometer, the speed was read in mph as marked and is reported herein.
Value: 55 mph
